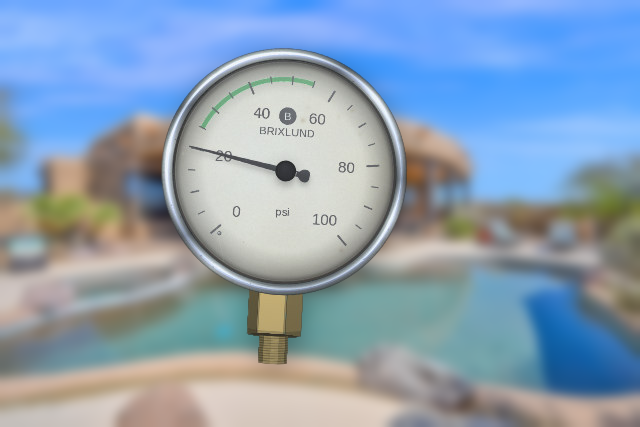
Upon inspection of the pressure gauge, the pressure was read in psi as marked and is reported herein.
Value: 20 psi
